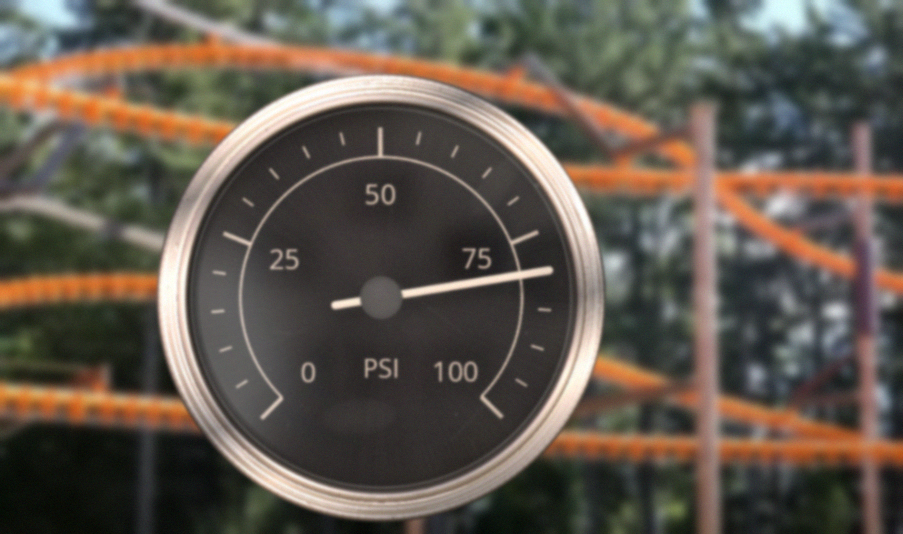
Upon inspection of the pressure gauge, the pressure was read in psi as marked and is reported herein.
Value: 80 psi
